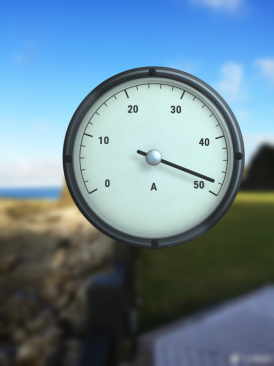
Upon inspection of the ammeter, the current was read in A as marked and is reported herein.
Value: 48 A
